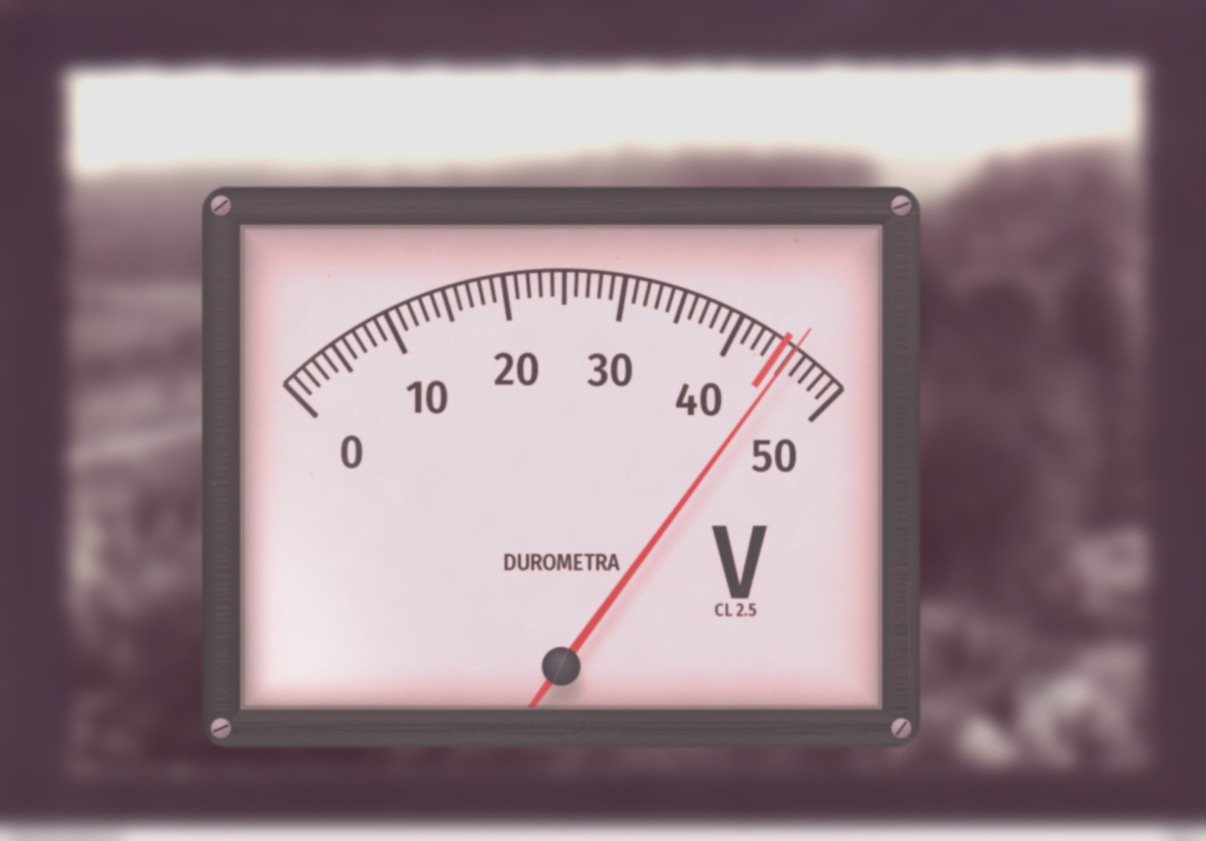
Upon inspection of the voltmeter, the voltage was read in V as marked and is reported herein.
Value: 45 V
